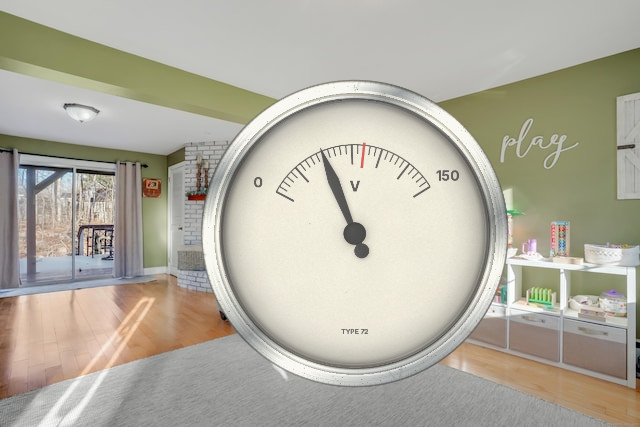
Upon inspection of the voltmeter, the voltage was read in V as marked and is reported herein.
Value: 50 V
